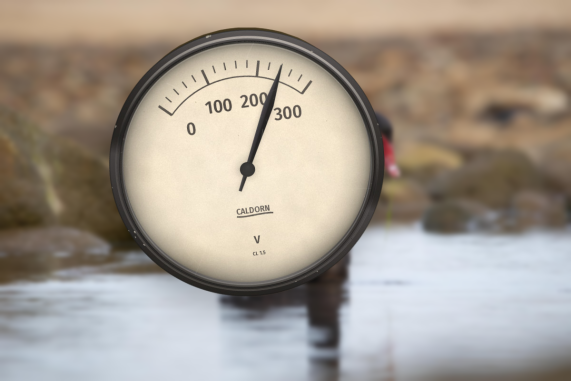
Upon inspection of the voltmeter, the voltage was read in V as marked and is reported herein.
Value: 240 V
